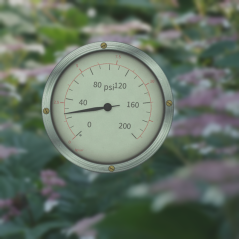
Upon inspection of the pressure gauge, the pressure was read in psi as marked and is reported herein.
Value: 25 psi
